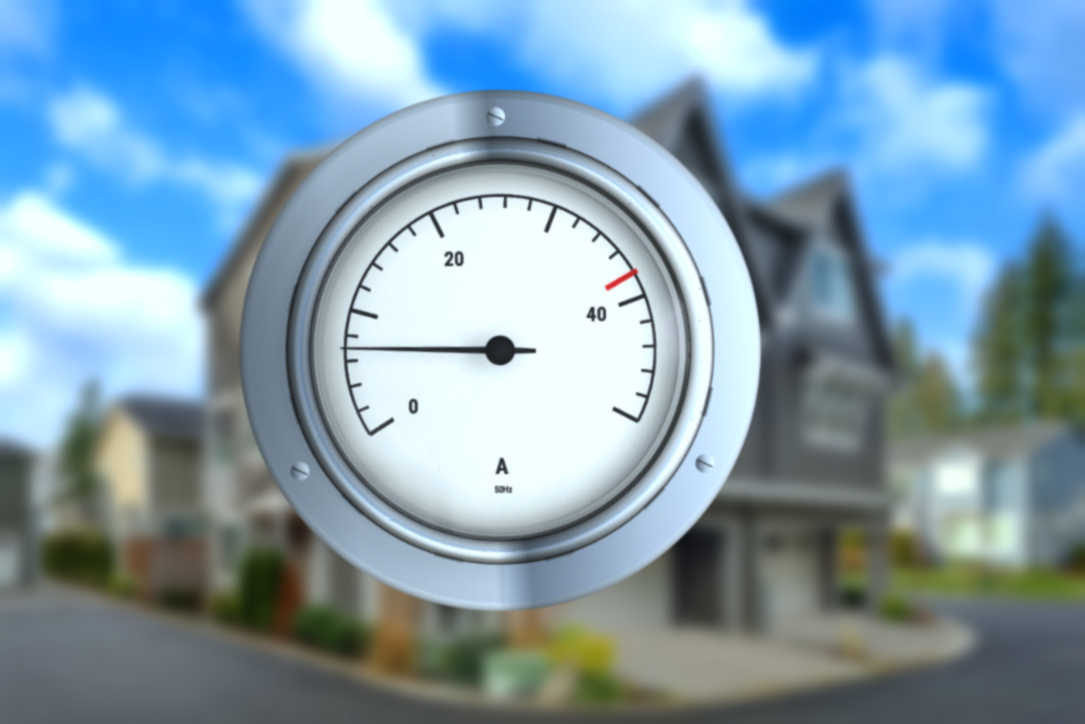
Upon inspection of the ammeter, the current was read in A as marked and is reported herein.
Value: 7 A
